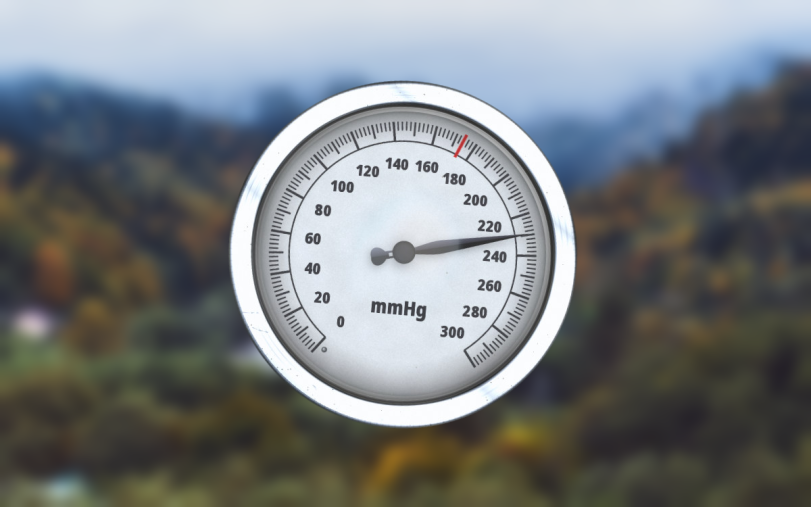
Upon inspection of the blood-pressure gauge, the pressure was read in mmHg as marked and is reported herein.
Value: 230 mmHg
